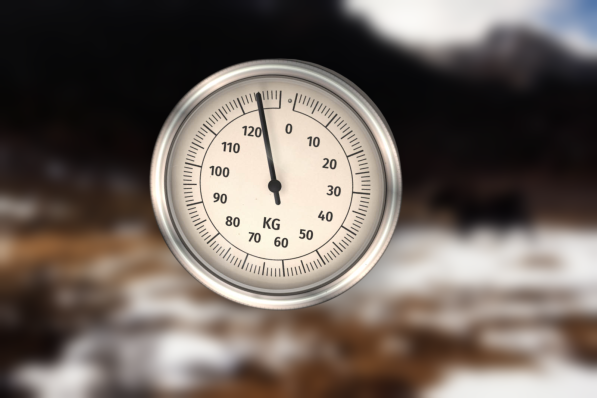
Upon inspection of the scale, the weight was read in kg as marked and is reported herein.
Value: 125 kg
